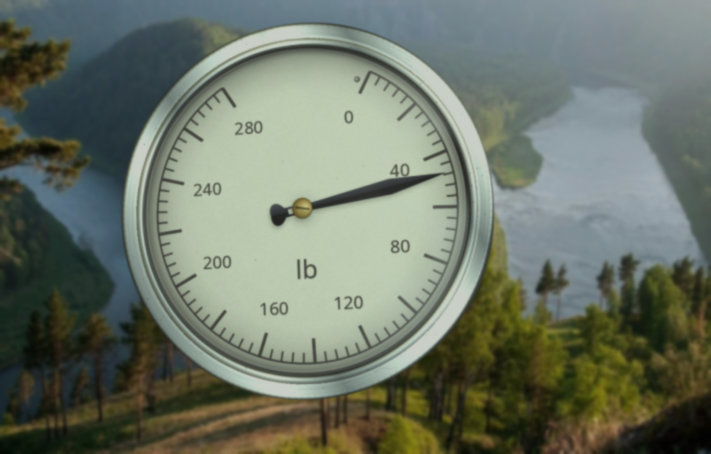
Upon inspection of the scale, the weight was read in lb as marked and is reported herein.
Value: 48 lb
